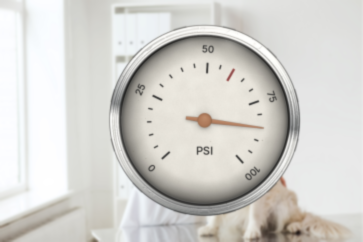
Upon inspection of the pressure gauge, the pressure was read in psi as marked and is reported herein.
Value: 85 psi
